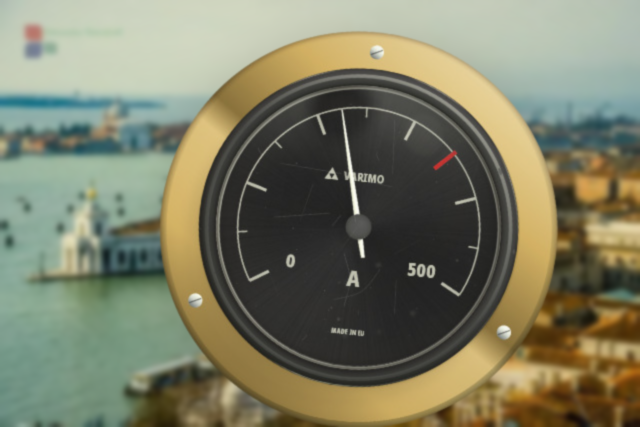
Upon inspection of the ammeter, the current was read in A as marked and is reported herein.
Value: 225 A
